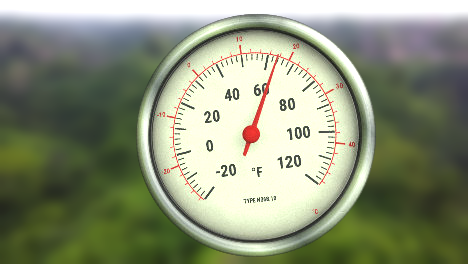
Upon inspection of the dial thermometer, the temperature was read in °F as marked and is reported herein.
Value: 64 °F
